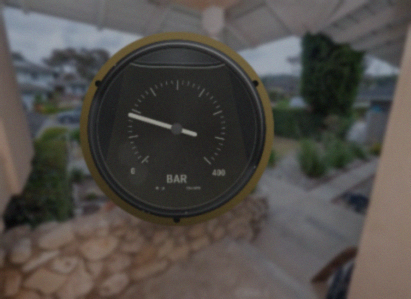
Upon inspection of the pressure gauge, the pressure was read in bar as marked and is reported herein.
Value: 90 bar
